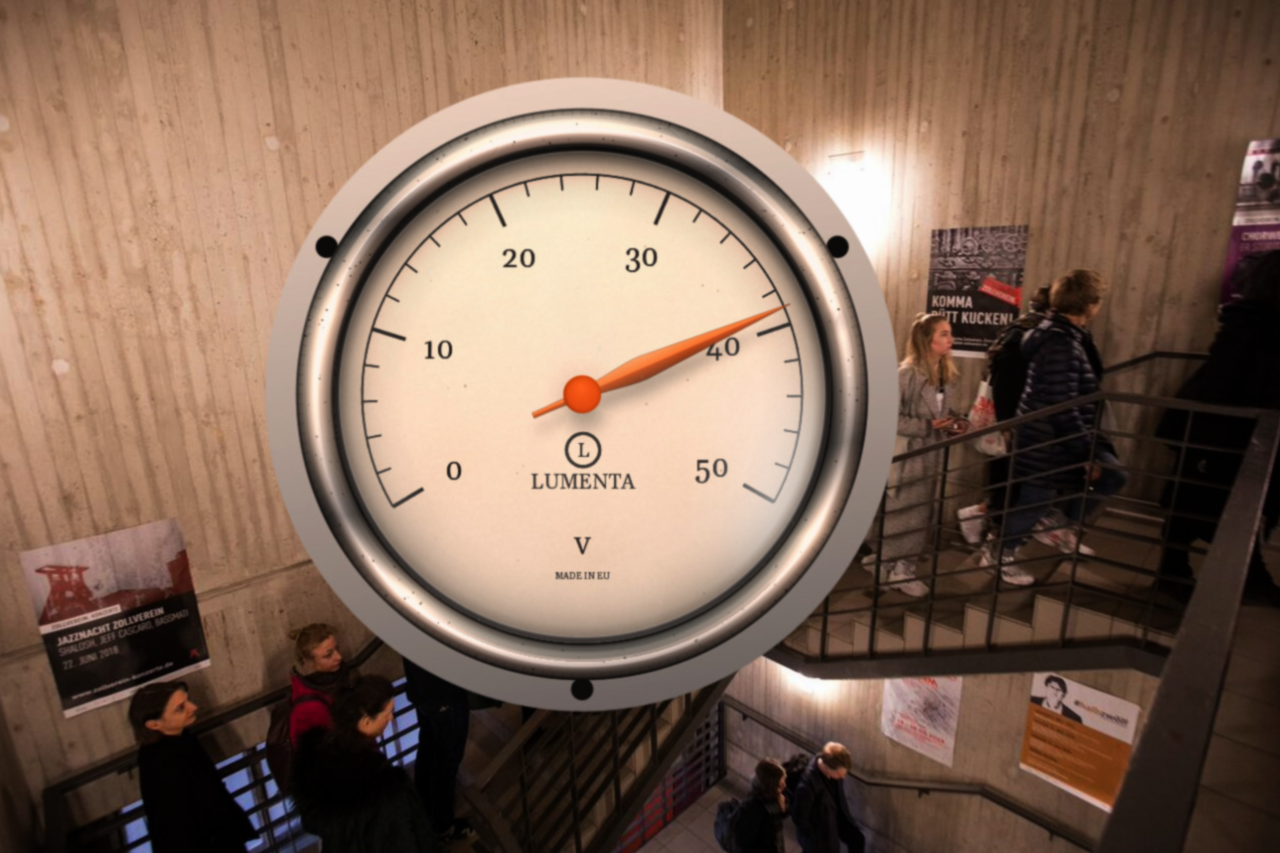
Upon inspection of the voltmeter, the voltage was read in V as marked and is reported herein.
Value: 39 V
